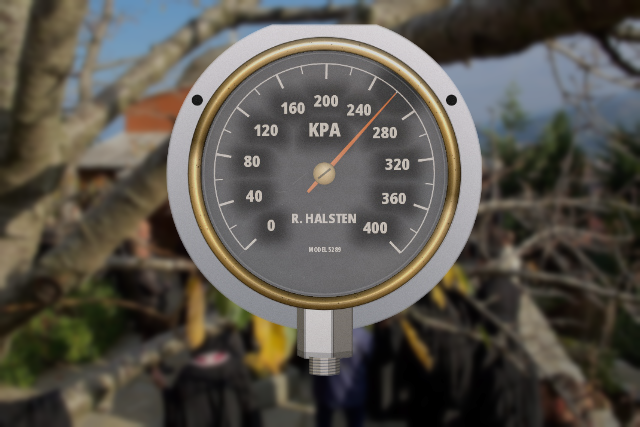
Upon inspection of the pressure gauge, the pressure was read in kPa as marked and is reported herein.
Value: 260 kPa
